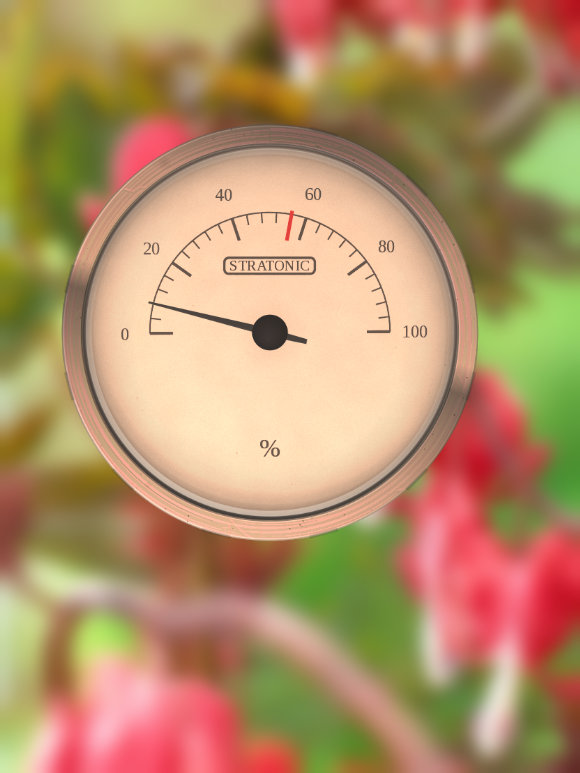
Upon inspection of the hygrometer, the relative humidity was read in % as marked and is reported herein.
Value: 8 %
